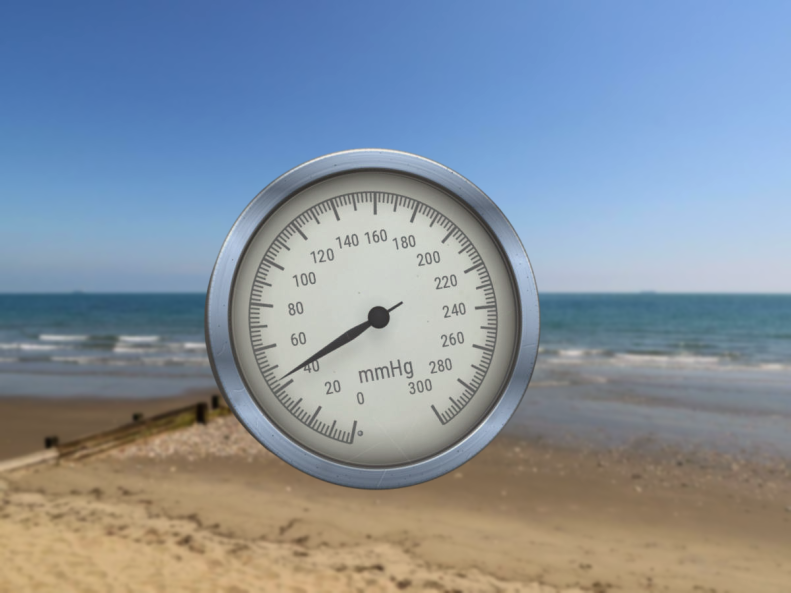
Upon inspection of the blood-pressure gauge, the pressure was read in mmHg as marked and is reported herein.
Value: 44 mmHg
